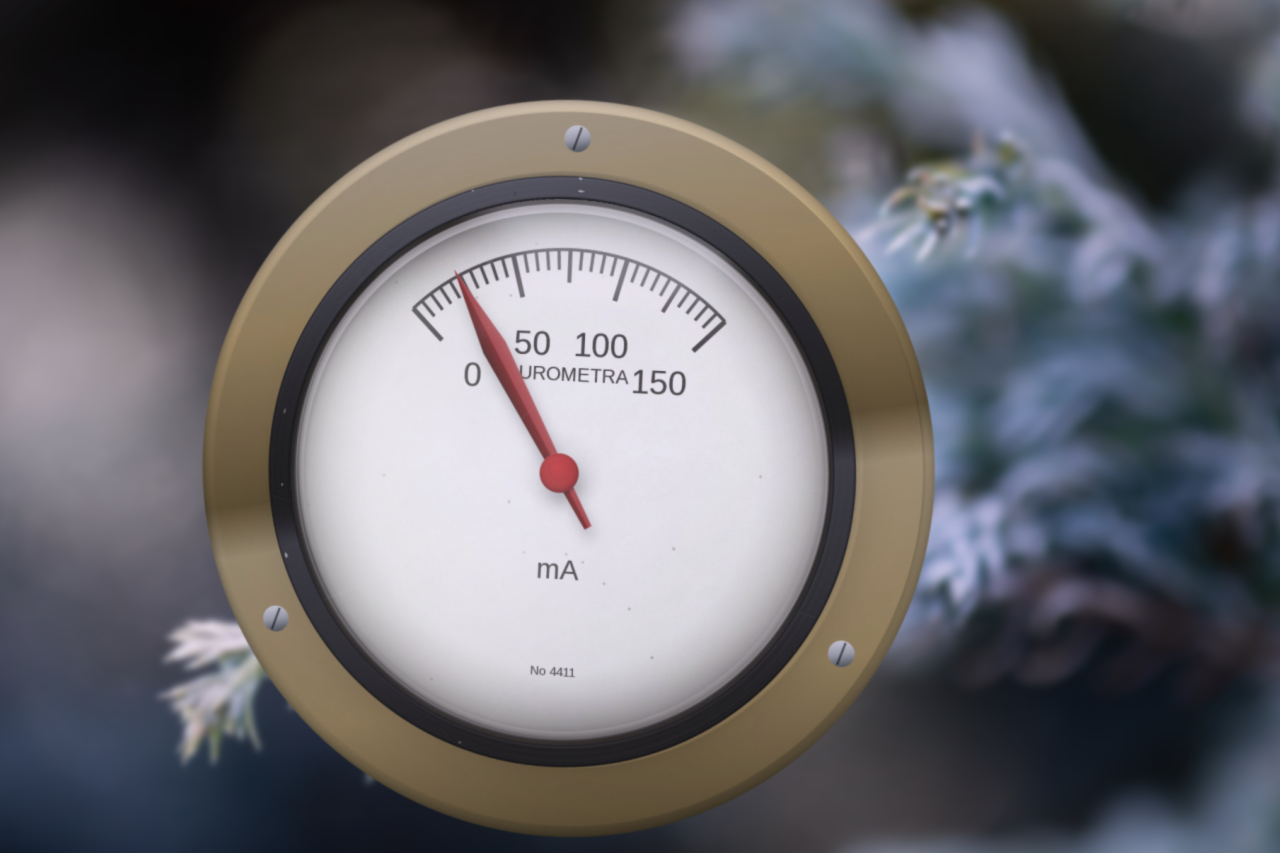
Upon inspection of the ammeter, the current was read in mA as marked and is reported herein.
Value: 25 mA
